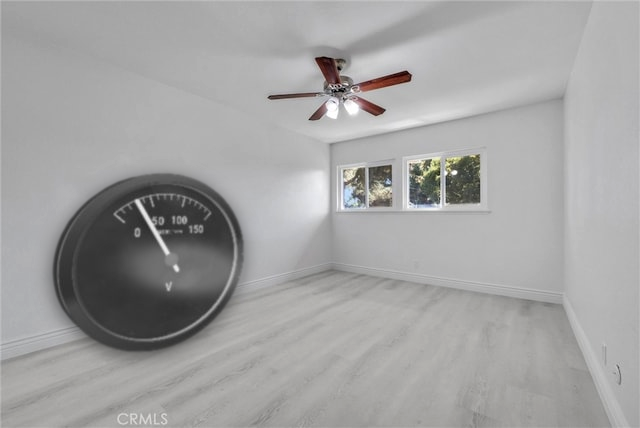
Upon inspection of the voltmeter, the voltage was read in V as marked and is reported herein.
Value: 30 V
